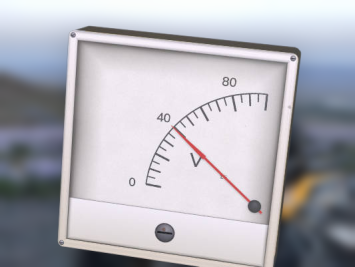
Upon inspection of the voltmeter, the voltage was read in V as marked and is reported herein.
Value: 40 V
